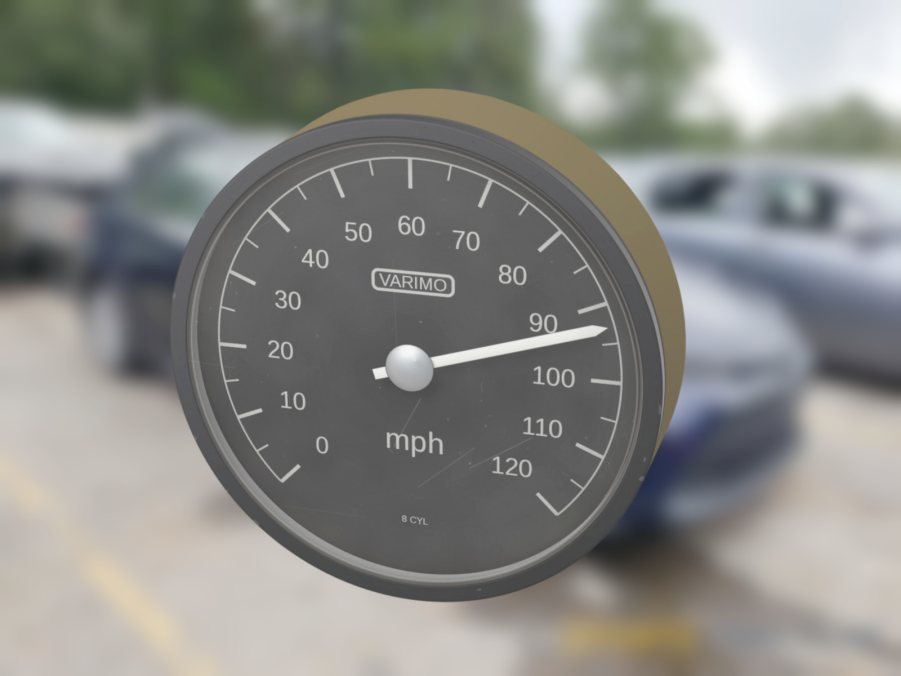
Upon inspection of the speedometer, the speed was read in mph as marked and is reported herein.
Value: 92.5 mph
